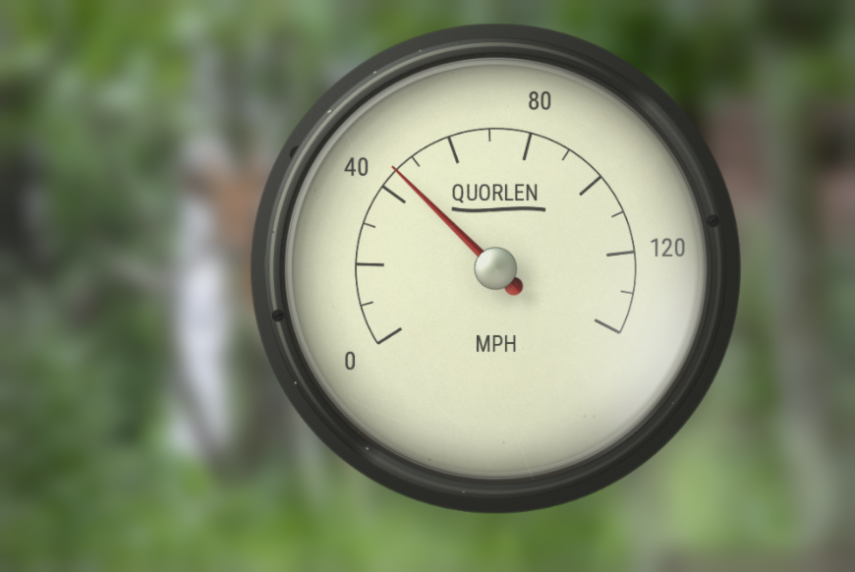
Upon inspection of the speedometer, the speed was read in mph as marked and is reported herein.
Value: 45 mph
